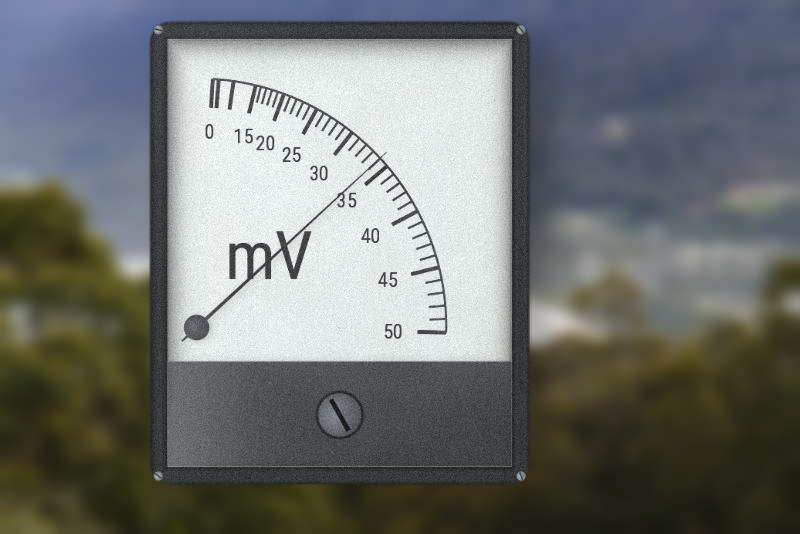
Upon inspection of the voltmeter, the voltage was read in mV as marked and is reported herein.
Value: 34 mV
